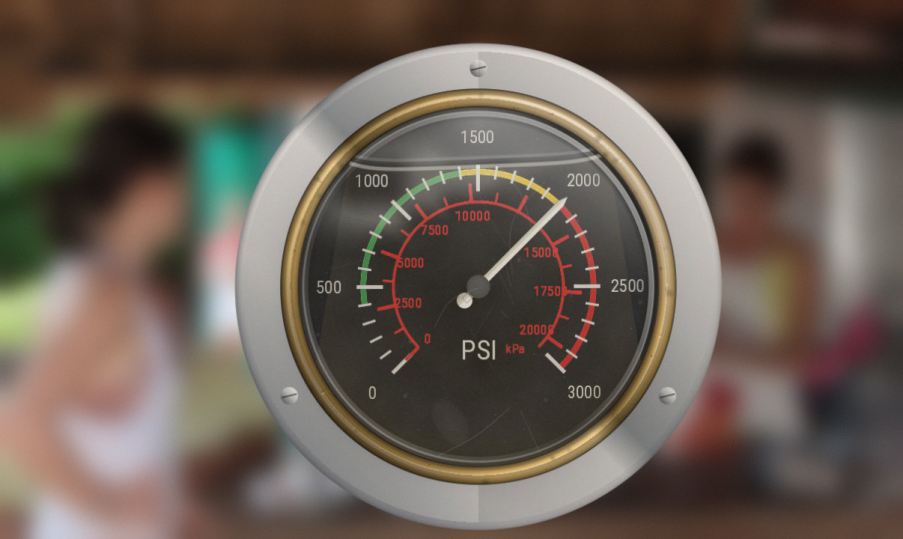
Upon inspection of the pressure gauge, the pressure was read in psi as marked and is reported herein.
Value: 2000 psi
